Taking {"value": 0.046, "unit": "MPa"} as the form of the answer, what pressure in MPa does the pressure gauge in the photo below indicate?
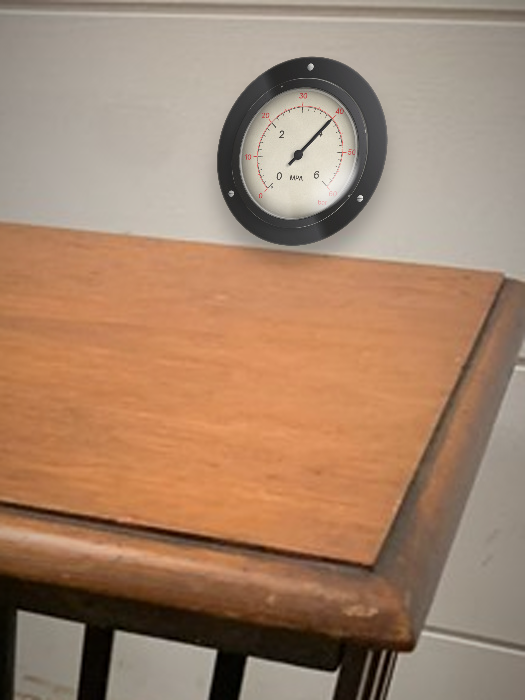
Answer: {"value": 4, "unit": "MPa"}
